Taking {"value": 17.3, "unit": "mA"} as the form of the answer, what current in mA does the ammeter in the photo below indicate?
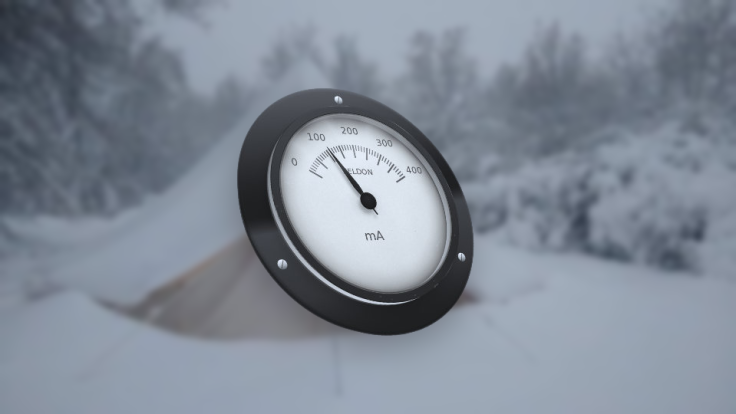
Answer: {"value": 100, "unit": "mA"}
